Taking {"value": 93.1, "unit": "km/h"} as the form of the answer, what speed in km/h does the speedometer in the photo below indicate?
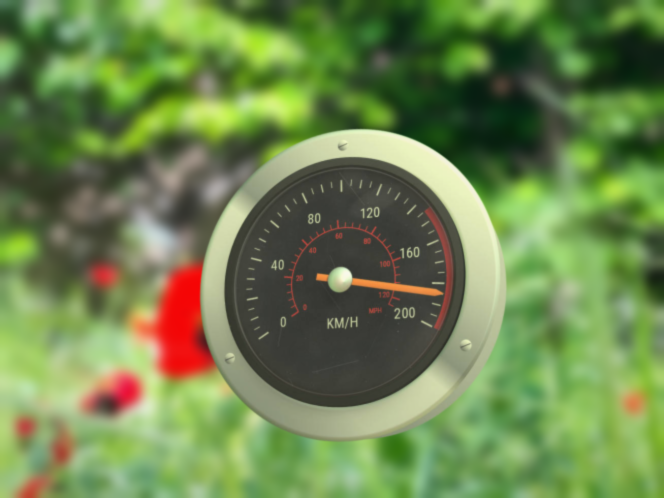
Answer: {"value": 185, "unit": "km/h"}
